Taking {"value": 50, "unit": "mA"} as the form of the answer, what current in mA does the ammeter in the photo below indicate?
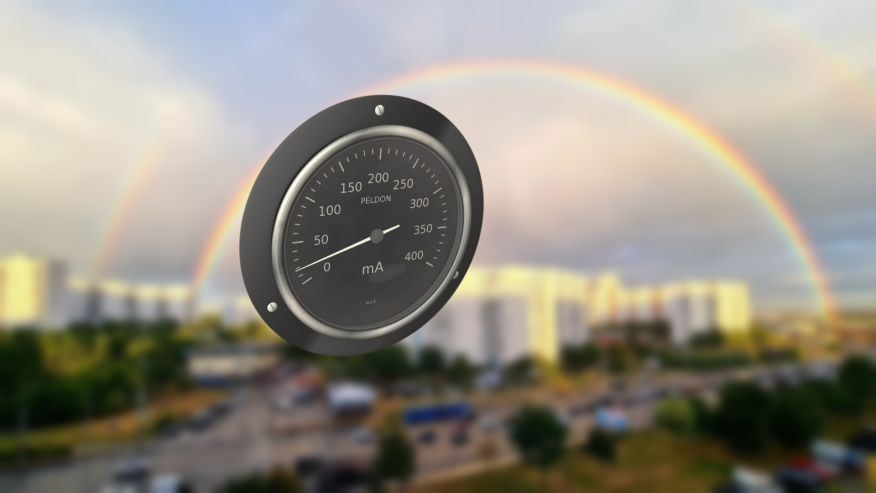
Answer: {"value": 20, "unit": "mA"}
